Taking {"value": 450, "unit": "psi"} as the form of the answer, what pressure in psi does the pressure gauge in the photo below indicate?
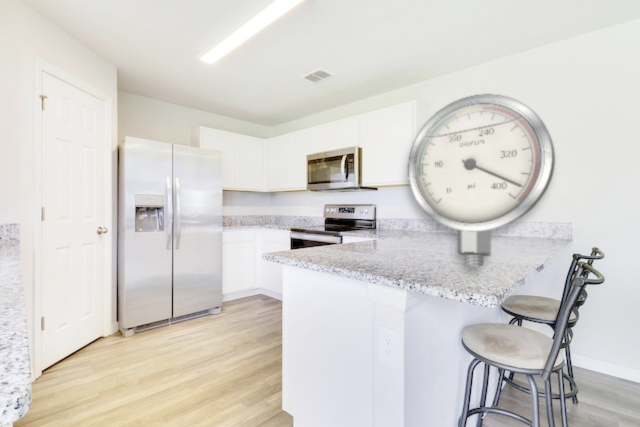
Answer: {"value": 380, "unit": "psi"}
